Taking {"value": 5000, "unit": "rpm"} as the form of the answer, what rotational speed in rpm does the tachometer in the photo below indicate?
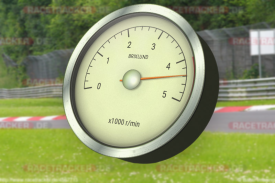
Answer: {"value": 4400, "unit": "rpm"}
